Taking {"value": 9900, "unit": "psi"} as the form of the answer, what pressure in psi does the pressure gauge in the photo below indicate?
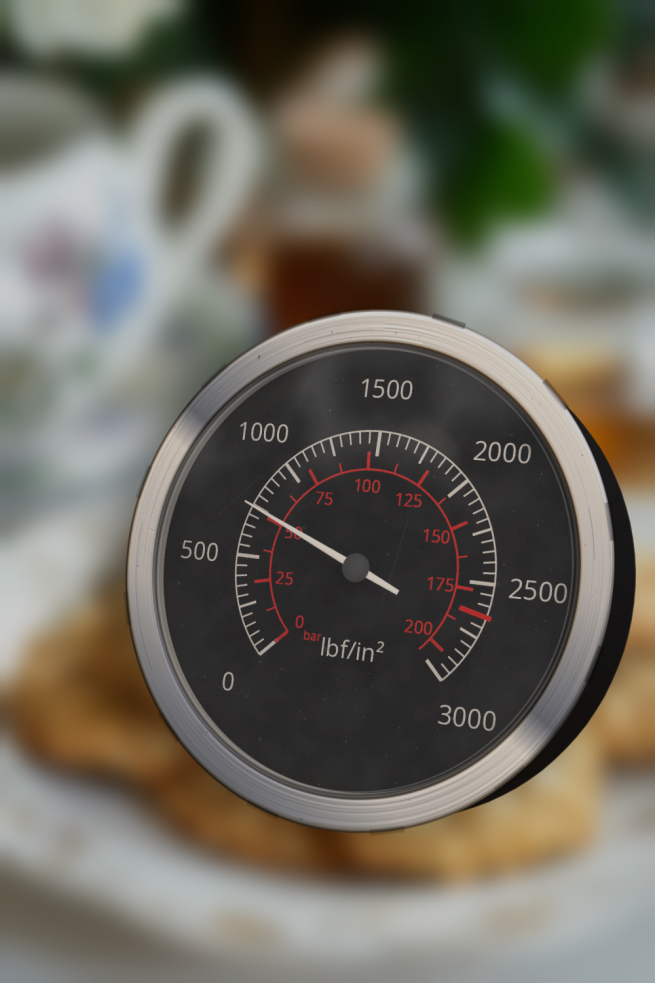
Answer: {"value": 750, "unit": "psi"}
